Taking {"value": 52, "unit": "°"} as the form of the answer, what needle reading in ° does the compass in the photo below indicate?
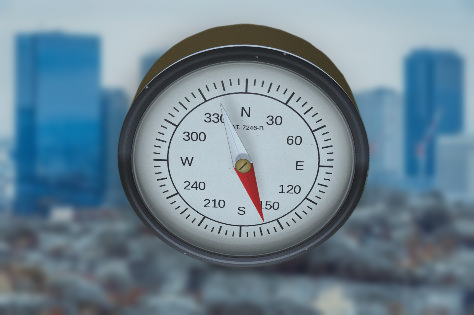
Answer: {"value": 160, "unit": "°"}
